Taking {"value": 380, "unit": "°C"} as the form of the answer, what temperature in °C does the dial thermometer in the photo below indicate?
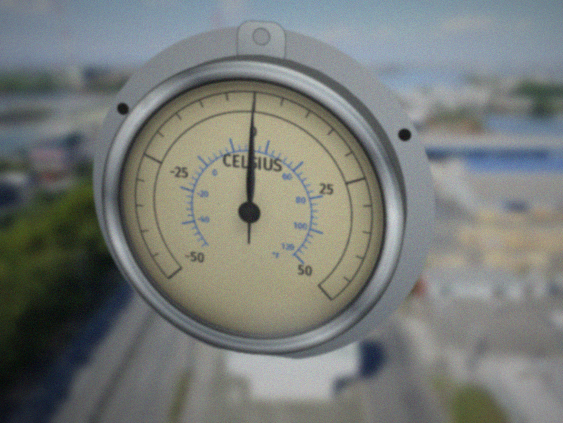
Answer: {"value": 0, "unit": "°C"}
